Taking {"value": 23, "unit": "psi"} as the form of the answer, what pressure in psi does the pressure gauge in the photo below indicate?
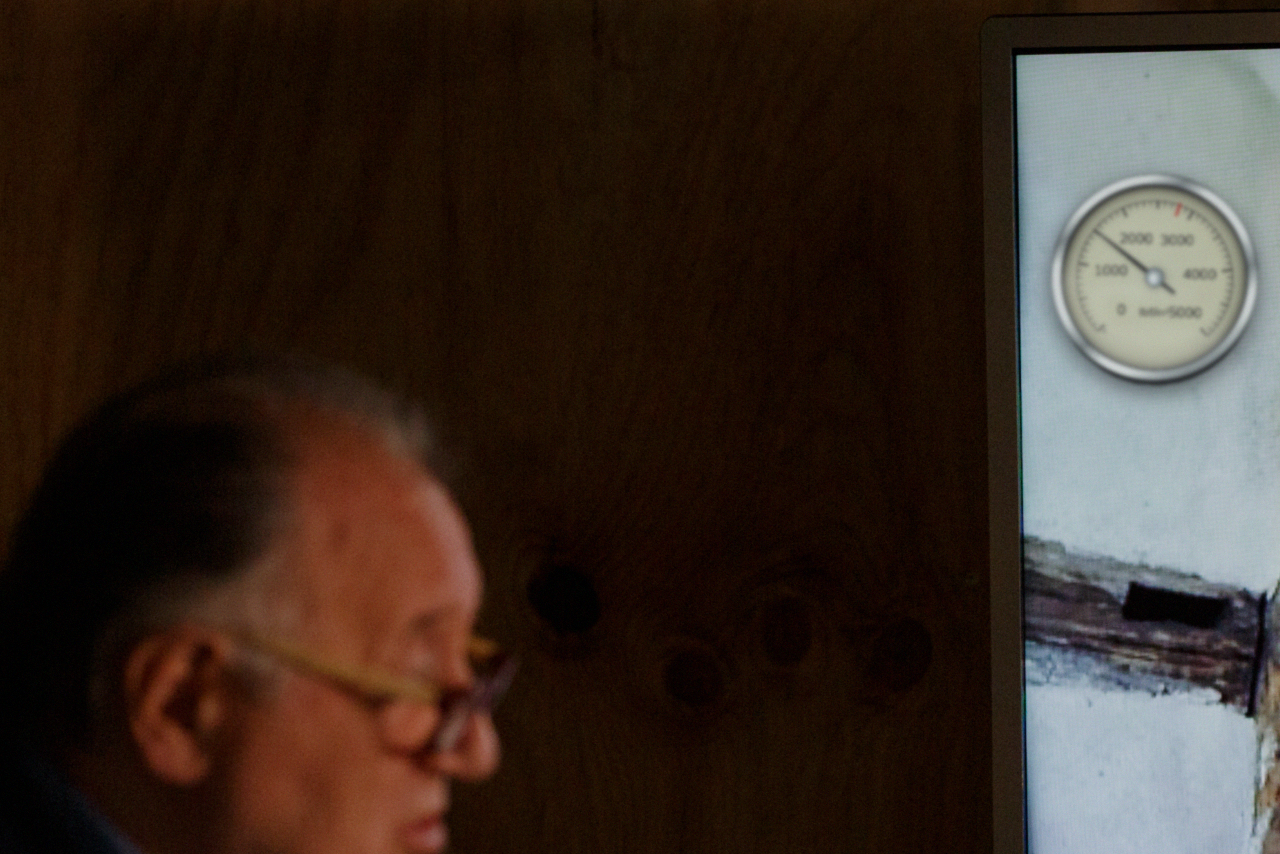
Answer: {"value": 1500, "unit": "psi"}
